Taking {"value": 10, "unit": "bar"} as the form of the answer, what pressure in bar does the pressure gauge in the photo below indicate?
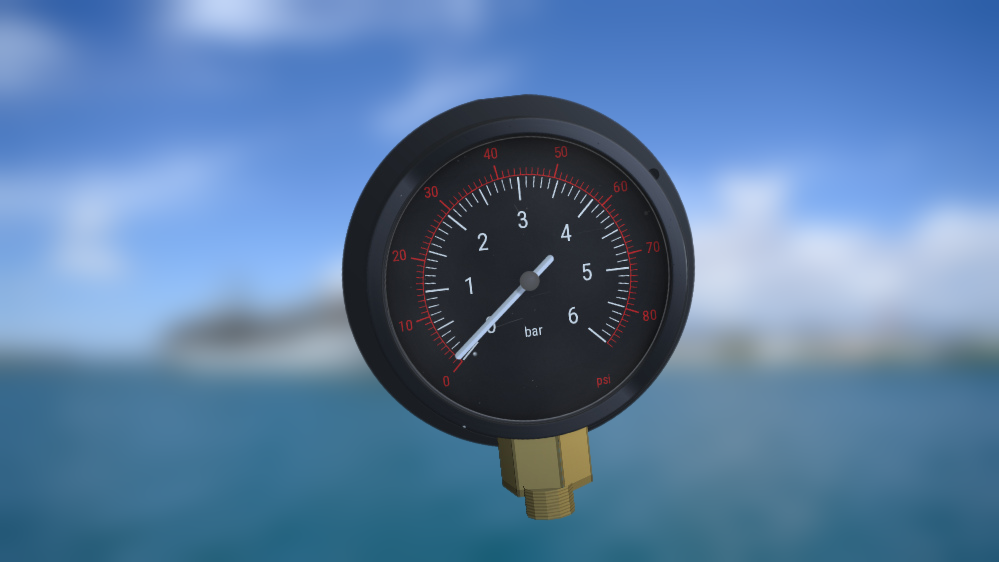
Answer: {"value": 0.1, "unit": "bar"}
